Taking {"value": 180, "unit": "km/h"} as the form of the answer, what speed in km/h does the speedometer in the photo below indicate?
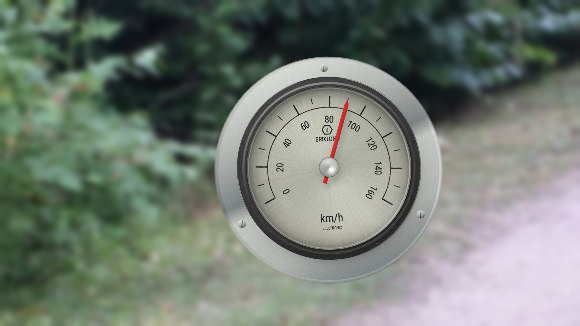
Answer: {"value": 90, "unit": "km/h"}
